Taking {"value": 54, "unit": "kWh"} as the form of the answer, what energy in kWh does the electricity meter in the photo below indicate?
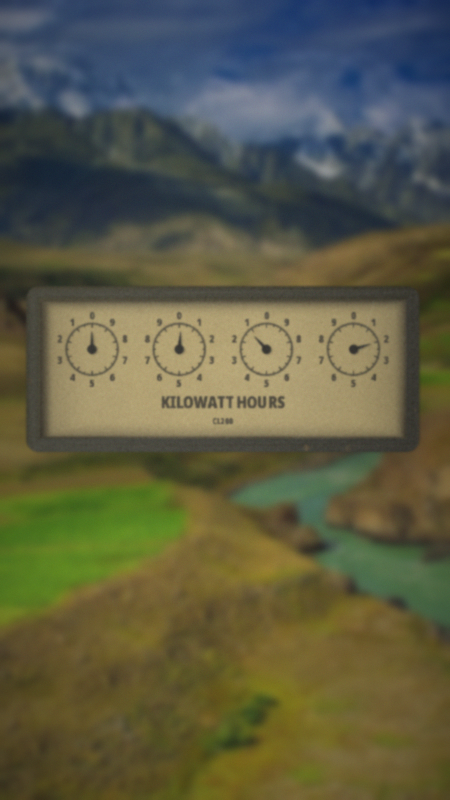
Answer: {"value": 12, "unit": "kWh"}
